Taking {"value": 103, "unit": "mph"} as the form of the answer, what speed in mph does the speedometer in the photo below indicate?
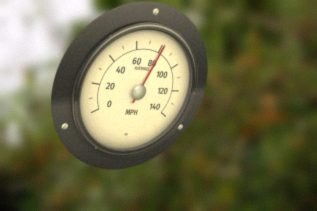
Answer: {"value": 80, "unit": "mph"}
